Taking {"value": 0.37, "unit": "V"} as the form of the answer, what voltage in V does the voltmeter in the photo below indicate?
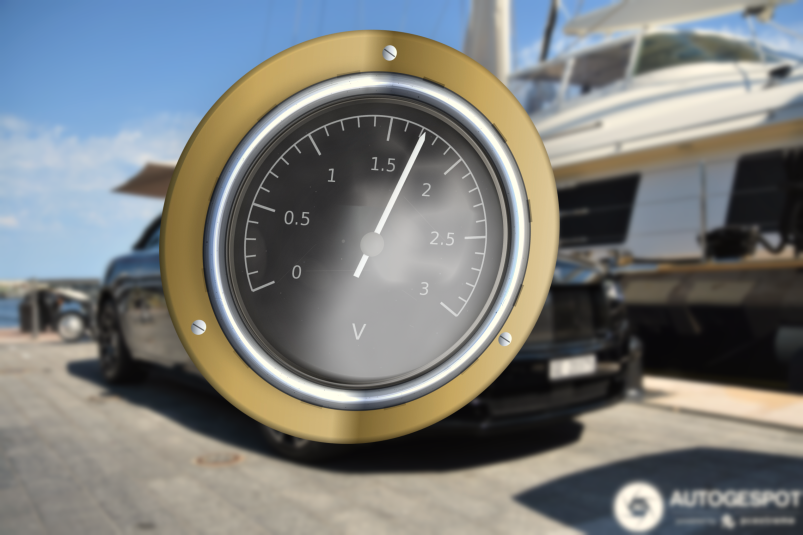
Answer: {"value": 1.7, "unit": "V"}
